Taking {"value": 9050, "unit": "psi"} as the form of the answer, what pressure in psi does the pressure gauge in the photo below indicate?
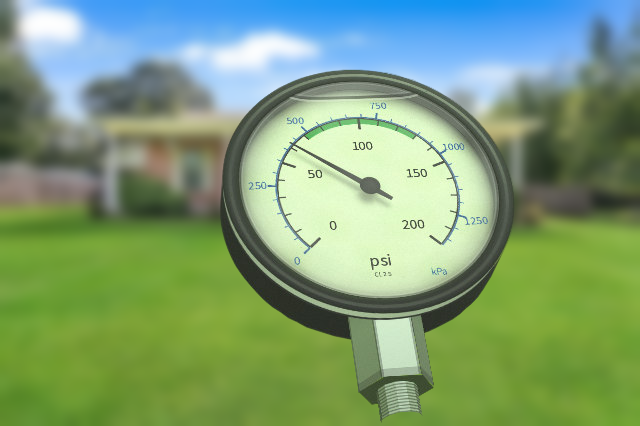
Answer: {"value": 60, "unit": "psi"}
